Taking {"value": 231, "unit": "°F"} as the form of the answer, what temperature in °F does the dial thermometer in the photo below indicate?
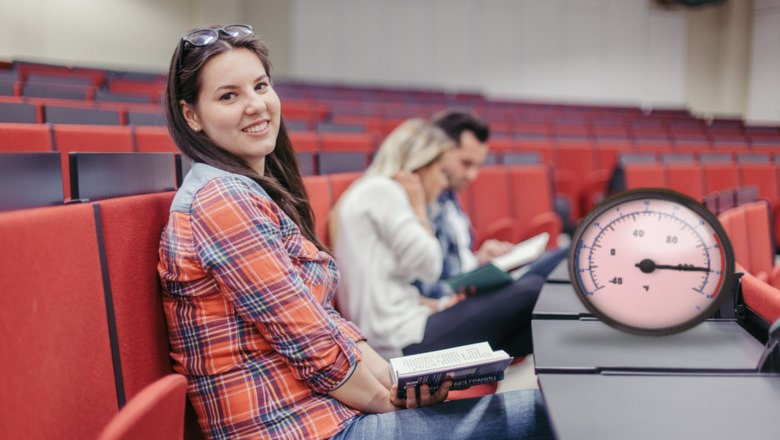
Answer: {"value": 120, "unit": "°F"}
